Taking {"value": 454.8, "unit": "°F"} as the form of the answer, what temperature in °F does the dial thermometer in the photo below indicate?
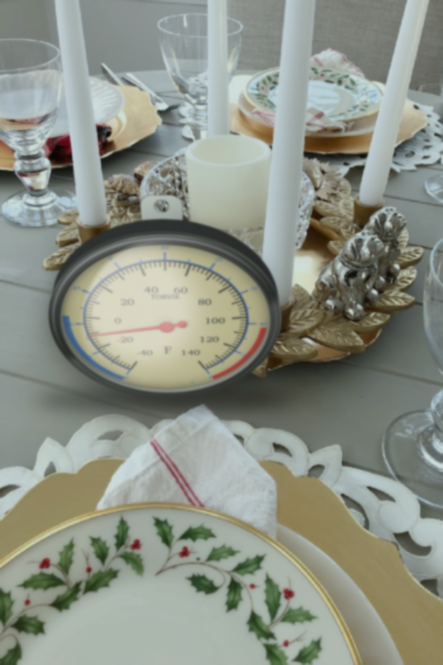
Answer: {"value": -10, "unit": "°F"}
